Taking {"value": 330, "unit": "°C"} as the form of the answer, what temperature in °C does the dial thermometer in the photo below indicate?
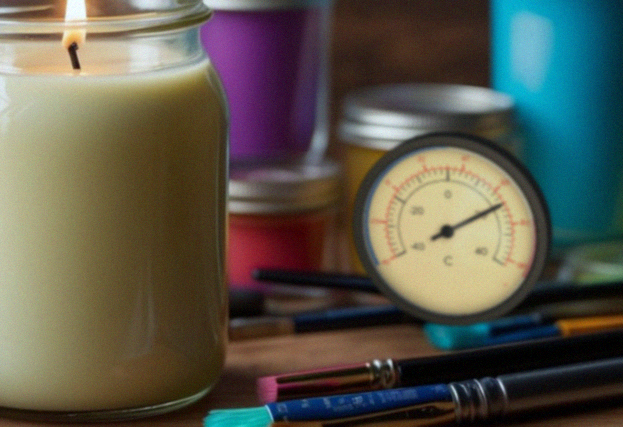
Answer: {"value": 20, "unit": "°C"}
